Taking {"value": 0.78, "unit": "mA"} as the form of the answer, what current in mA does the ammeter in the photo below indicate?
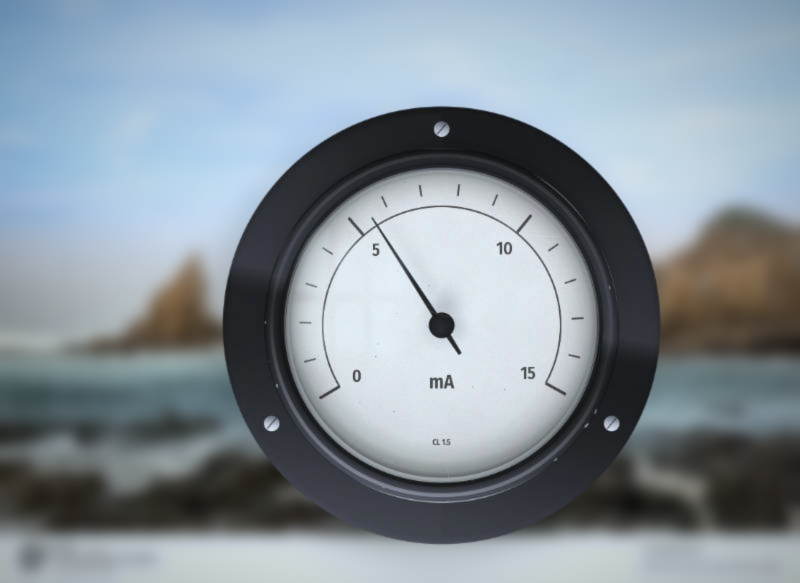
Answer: {"value": 5.5, "unit": "mA"}
